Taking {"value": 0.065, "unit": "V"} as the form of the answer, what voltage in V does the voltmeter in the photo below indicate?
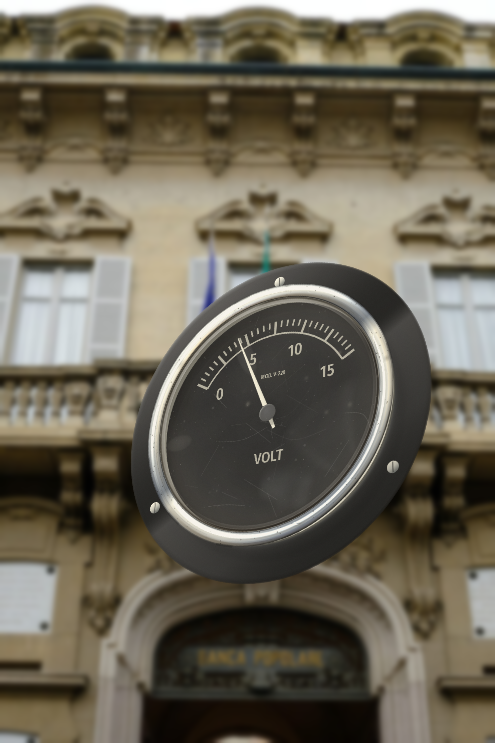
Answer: {"value": 4.5, "unit": "V"}
